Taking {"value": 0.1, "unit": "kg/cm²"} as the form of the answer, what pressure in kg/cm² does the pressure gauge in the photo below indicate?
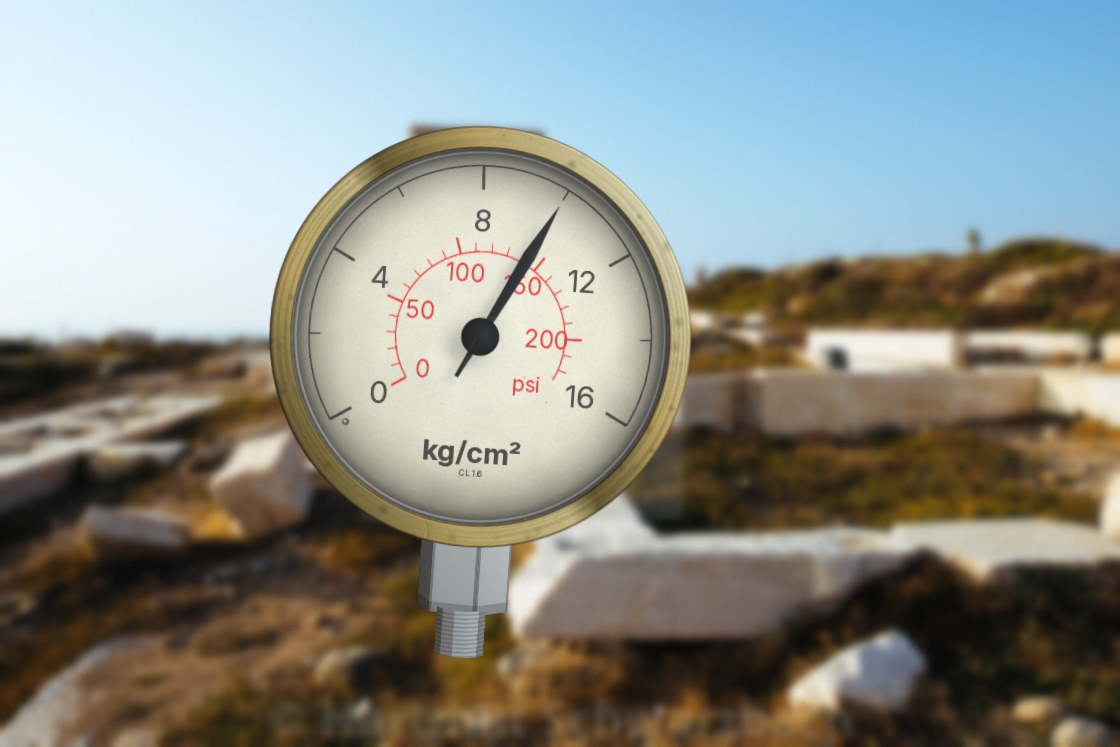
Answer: {"value": 10, "unit": "kg/cm²"}
